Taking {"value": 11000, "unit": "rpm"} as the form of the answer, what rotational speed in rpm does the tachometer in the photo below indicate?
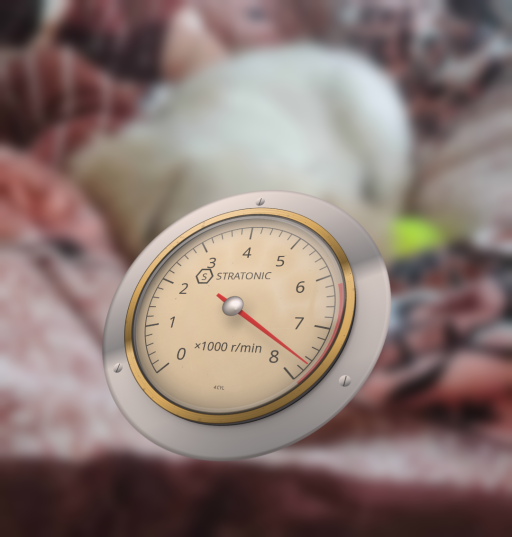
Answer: {"value": 7700, "unit": "rpm"}
